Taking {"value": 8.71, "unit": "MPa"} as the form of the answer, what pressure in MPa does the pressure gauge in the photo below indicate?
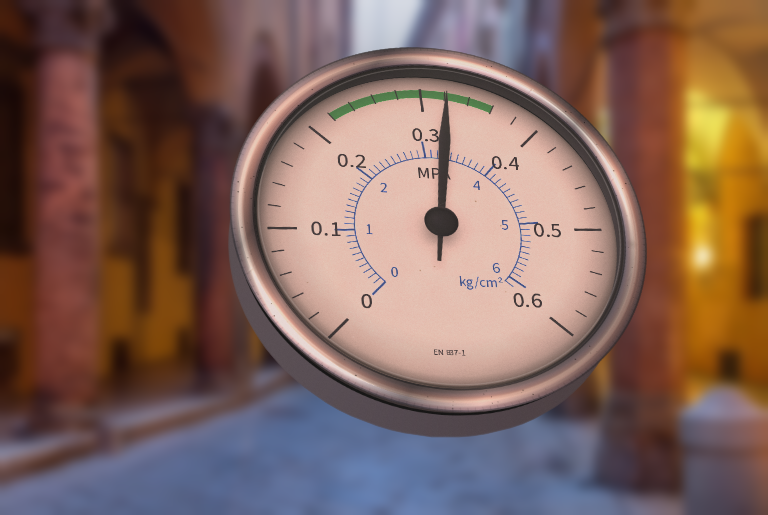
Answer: {"value": 0.32, "unit": "MPa"}
